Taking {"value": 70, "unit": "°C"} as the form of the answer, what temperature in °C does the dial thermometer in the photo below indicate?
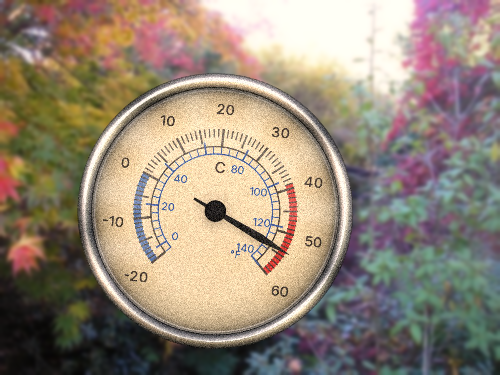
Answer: {"value": 54, "unit": "°C"}
